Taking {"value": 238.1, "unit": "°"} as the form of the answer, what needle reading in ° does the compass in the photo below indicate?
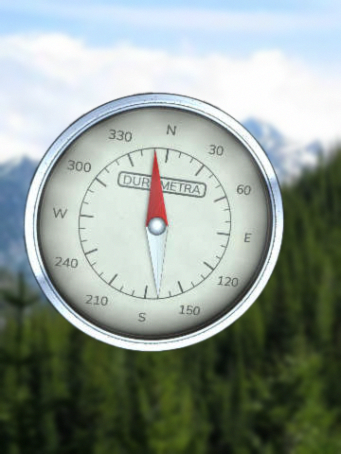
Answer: {"value": 350, "unit": "°"}
